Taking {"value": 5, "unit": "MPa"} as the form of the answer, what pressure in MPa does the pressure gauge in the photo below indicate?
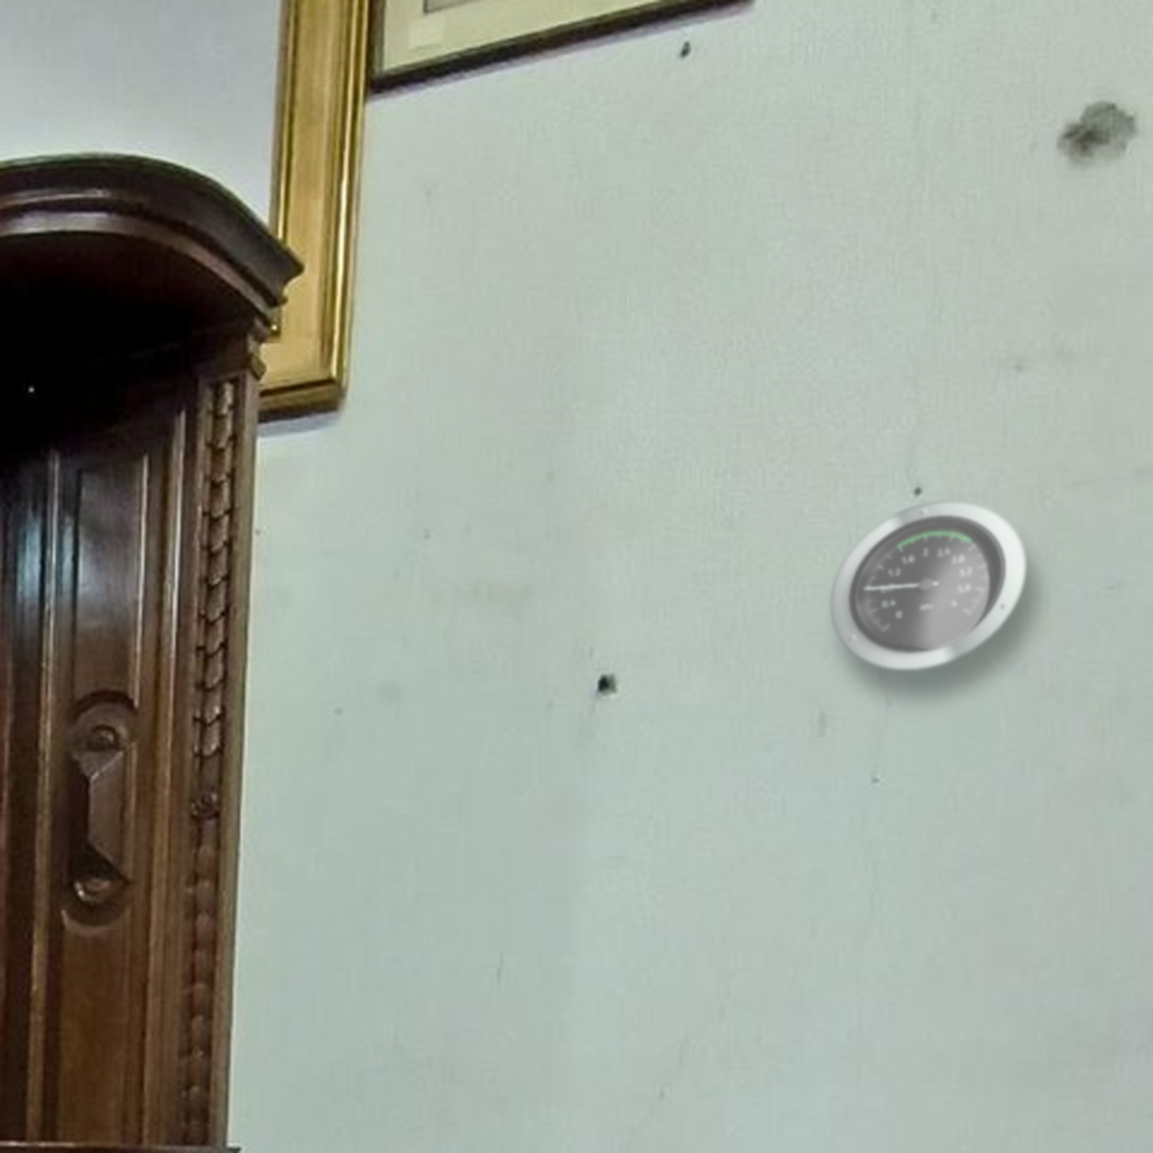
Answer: {"value": 0.8, "unit": "MPa"}
